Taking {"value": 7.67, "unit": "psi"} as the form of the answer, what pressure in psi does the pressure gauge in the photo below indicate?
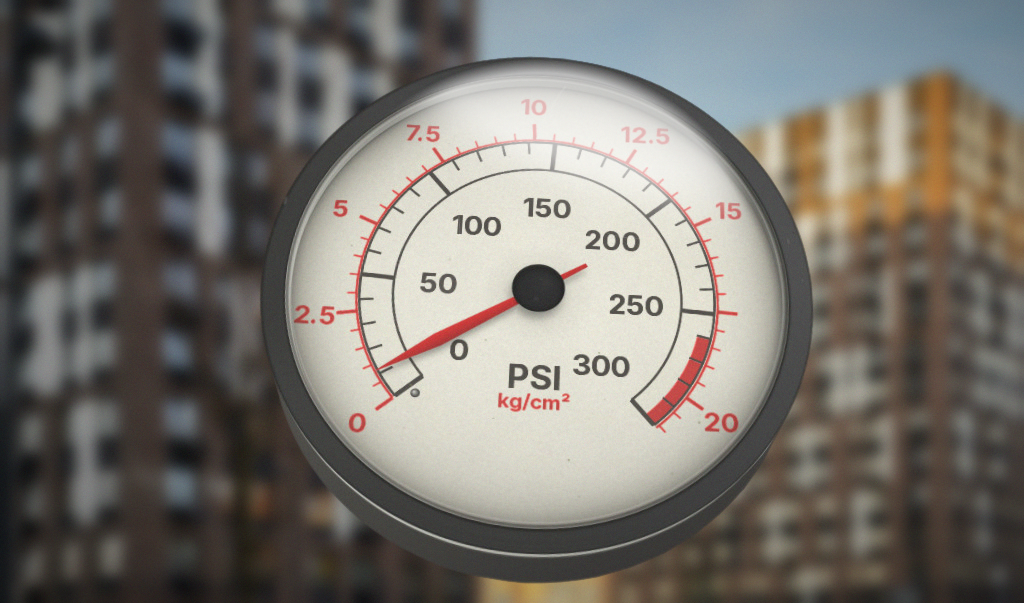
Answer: {"value": 10, "unit": "psi"}
